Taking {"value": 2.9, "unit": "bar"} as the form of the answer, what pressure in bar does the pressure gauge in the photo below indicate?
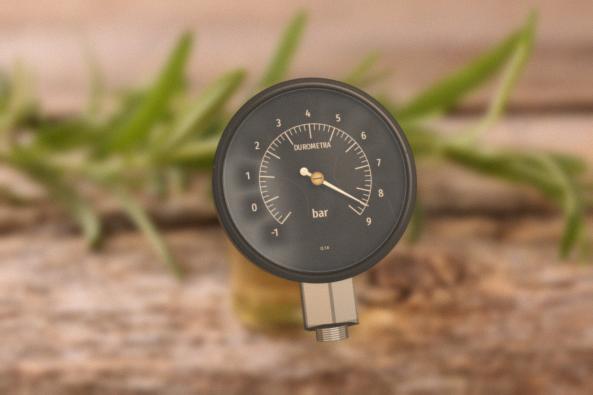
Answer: {"value": 8.6, "unit": "bar"}
